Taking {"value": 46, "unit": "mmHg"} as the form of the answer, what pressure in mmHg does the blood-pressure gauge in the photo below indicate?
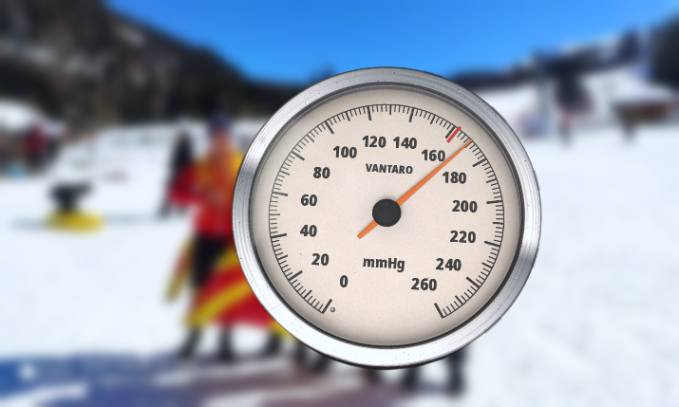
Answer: {"value": 170, "unit": "mmHg"}
